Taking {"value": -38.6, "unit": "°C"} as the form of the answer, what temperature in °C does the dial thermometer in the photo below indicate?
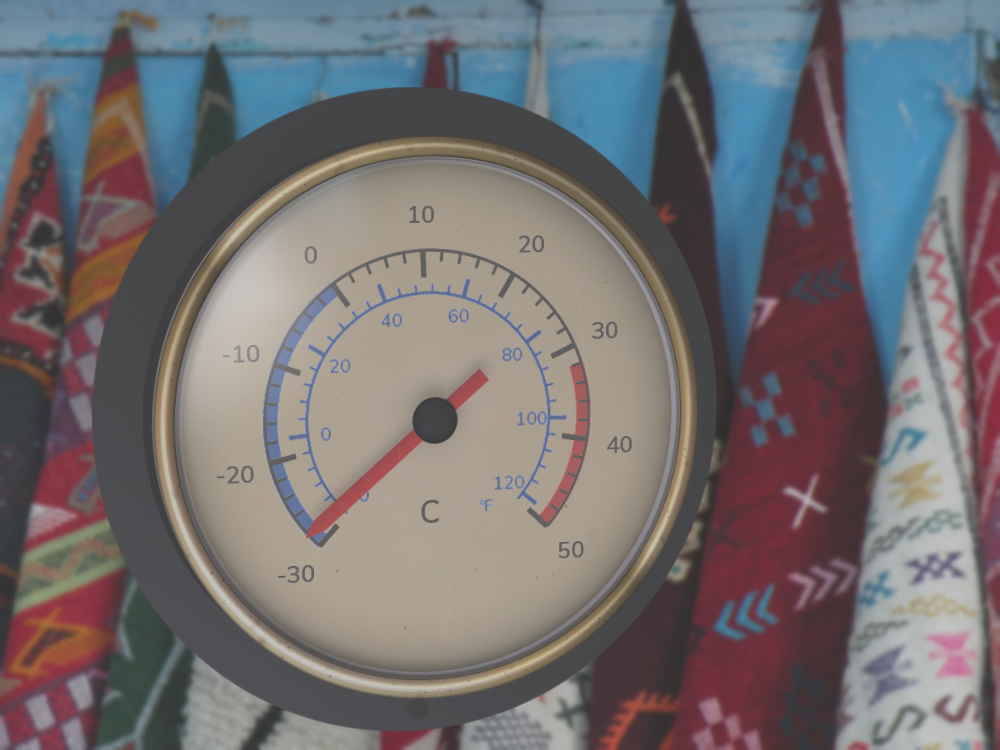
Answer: {"value": -28, "unit": "°C"}
